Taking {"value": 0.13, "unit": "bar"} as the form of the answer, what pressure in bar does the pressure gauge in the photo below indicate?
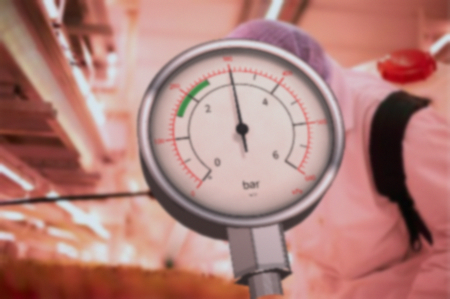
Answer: {"value": 3, "unit": "bar"}
